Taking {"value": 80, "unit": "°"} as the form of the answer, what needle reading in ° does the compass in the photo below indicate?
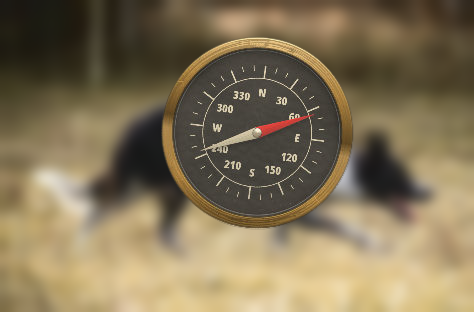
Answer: {"value": 65, "unit": "°"}
